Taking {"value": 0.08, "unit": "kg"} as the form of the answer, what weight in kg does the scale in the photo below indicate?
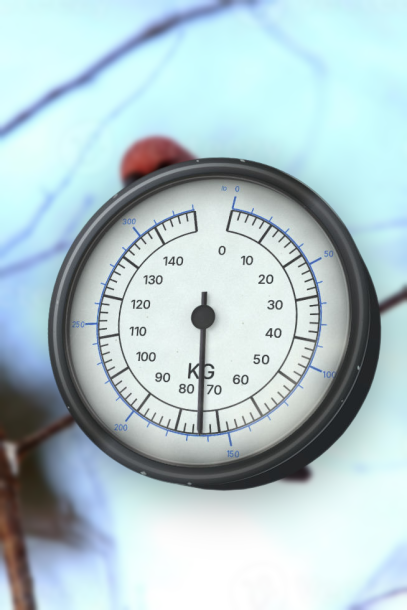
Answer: {"value": 74, "unit": "kg"}
